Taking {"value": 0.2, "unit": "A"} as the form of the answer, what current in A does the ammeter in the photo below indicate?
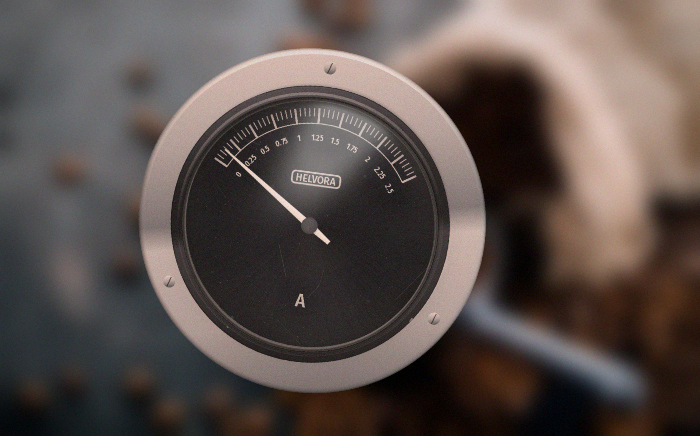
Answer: {"value": 0.15, "unit": "A"}
